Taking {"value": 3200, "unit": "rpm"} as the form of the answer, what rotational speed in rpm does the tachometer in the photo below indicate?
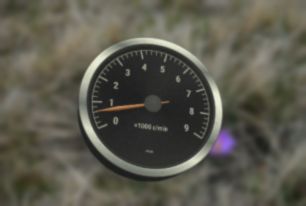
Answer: {"value": 600, "unit": "rpm"}
